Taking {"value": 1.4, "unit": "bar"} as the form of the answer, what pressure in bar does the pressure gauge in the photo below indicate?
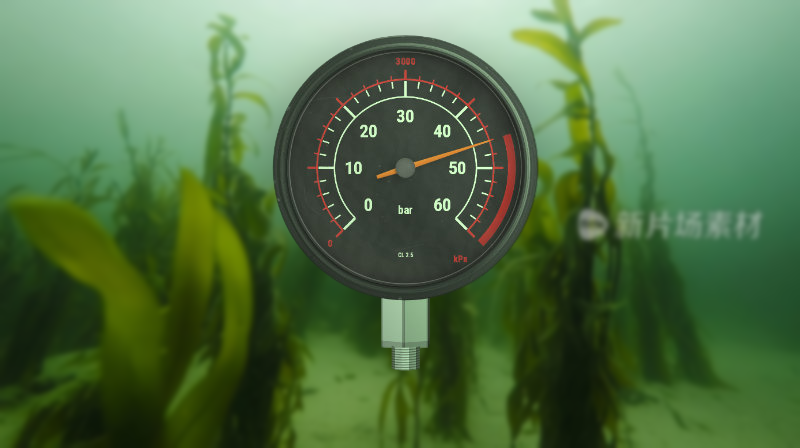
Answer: {"value": 46, "unit": "bar"}
